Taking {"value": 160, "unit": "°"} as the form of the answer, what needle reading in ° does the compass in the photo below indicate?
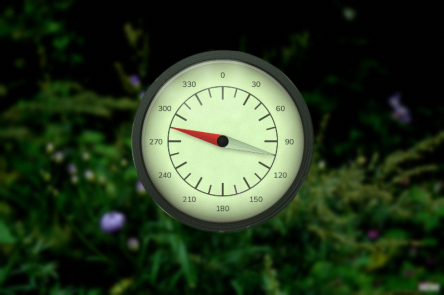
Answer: {"value": 285, "unit": "°"}
